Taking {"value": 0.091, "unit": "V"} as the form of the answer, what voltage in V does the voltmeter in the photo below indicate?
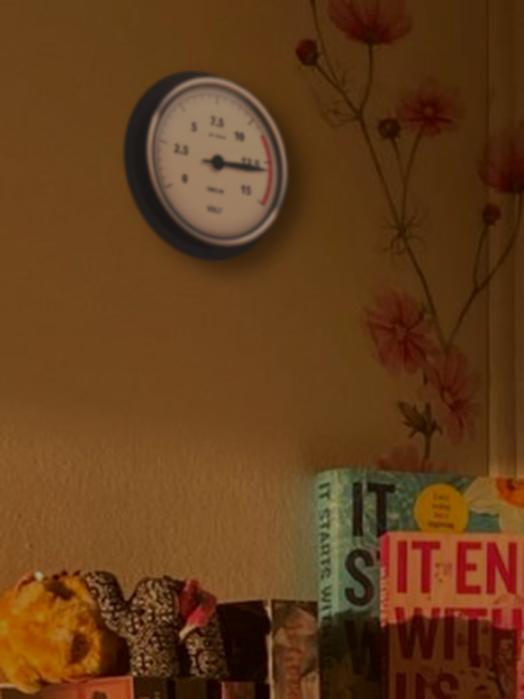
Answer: {"value": 13, "unit": "V"}
